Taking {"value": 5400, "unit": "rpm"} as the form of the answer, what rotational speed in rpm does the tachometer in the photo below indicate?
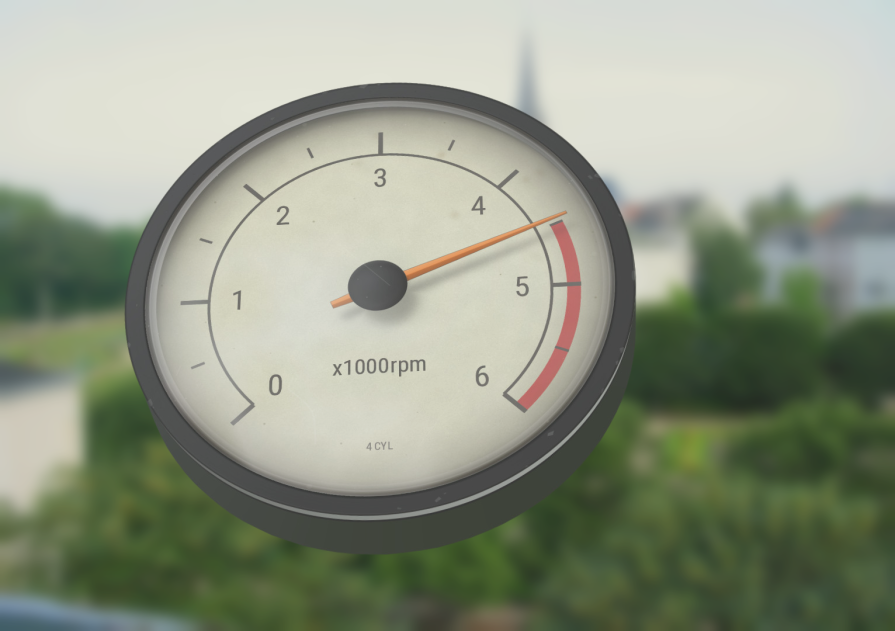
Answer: {"value": 4500, "unit": "rpm"}
